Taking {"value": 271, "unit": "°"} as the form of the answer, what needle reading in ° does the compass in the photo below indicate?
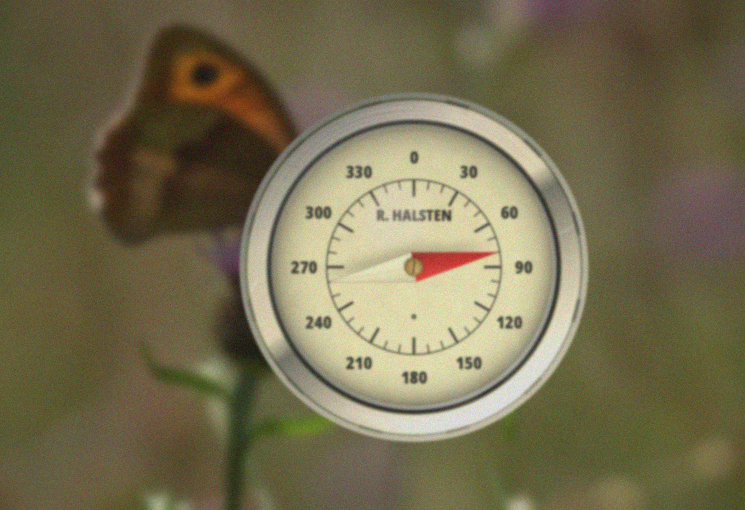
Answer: {"value": 80, "unit": "°"}
